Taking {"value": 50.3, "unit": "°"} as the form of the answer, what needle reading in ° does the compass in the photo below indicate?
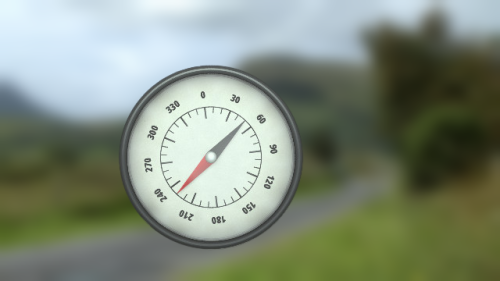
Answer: {"value": 230, "unit": "°"}
